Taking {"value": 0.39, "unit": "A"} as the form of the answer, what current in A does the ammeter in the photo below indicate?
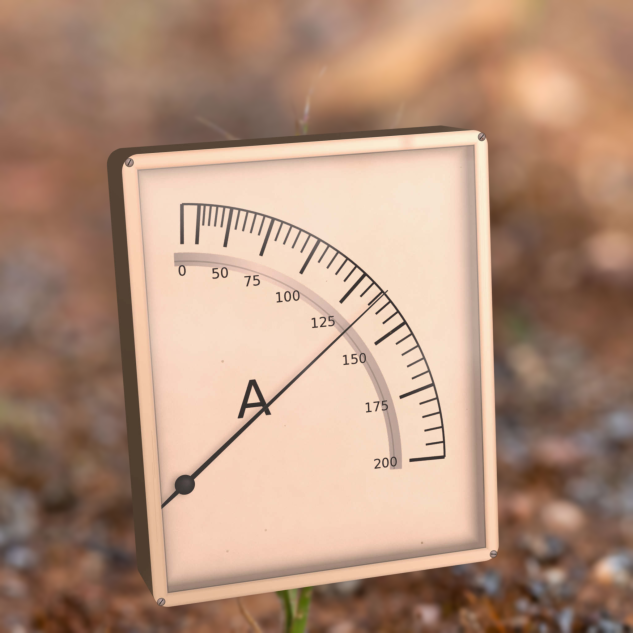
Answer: {"value": 135, "unit": "A"}
